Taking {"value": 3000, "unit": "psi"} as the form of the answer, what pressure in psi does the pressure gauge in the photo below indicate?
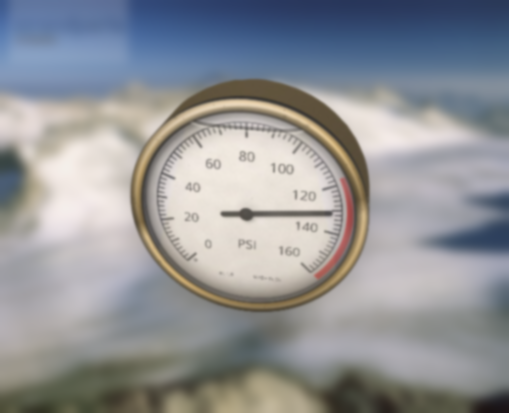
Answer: {"value": 130, "unit": "psi"}
